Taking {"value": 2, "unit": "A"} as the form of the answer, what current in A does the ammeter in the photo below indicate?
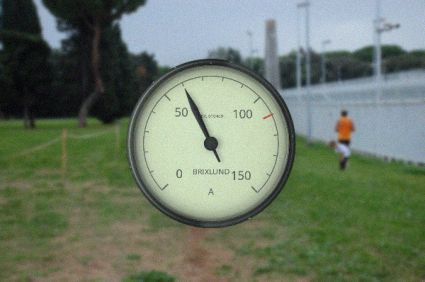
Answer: {"value": 60, "unit": "A"}
